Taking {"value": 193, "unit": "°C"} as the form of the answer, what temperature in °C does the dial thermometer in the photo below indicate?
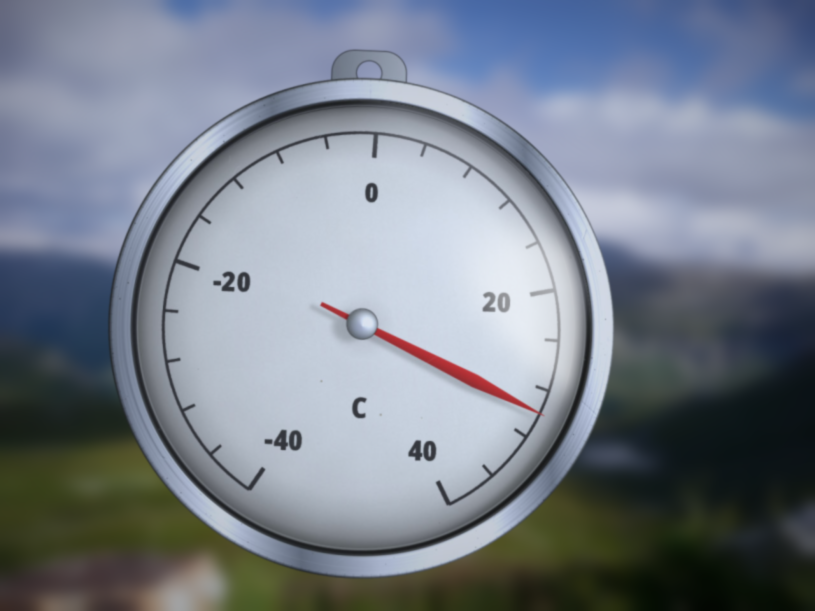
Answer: {"value": 30, "unit": "°C"}
